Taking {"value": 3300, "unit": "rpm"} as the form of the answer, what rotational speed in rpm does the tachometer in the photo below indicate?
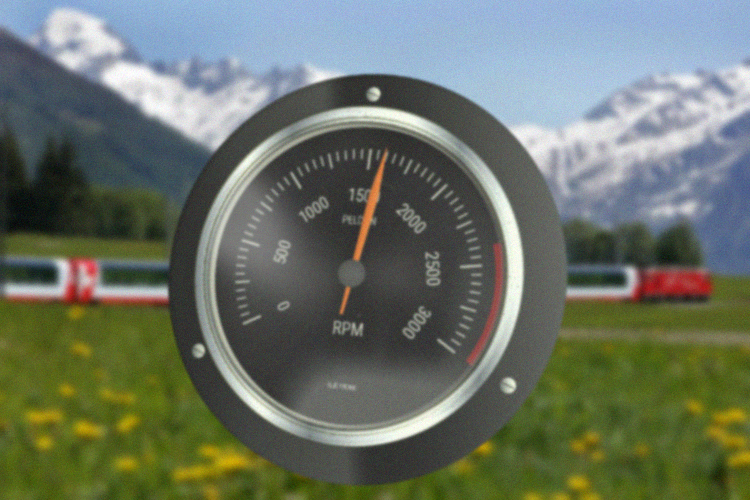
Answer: {"value": 1600, "unit": "rpm"}
